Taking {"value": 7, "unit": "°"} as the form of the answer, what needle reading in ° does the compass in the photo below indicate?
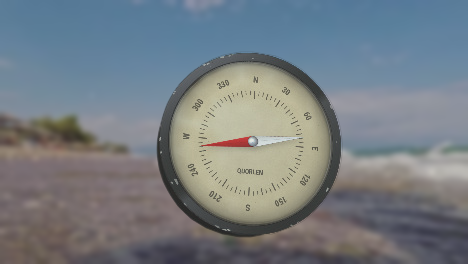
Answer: {"value": 260, "unit": "°"}
